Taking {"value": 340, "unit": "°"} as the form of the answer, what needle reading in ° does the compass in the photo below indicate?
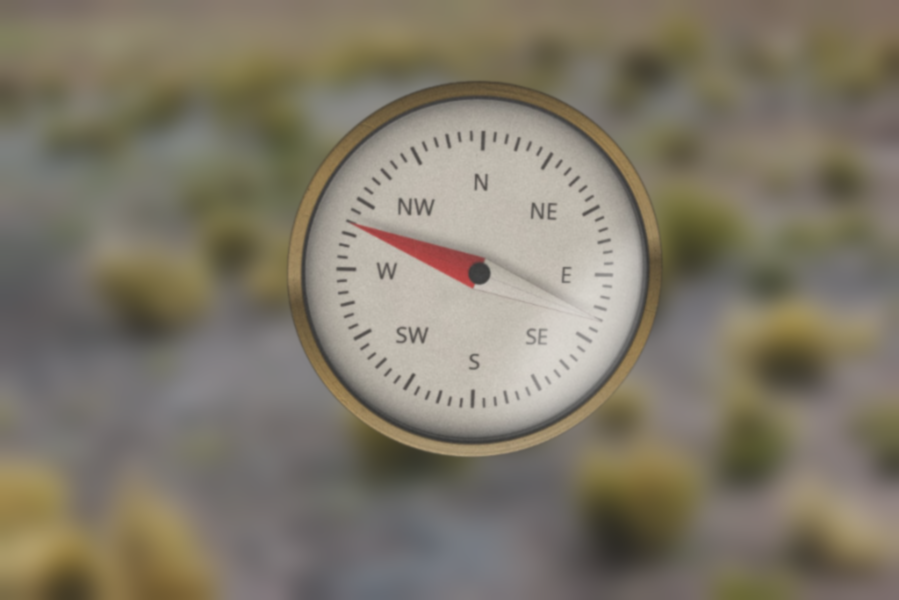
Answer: {"value": 290, "unit": "°"}
